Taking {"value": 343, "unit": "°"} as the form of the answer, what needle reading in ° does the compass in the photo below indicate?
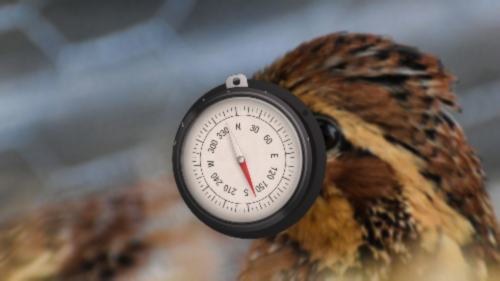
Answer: {"value": 165, "unit": "°"}
